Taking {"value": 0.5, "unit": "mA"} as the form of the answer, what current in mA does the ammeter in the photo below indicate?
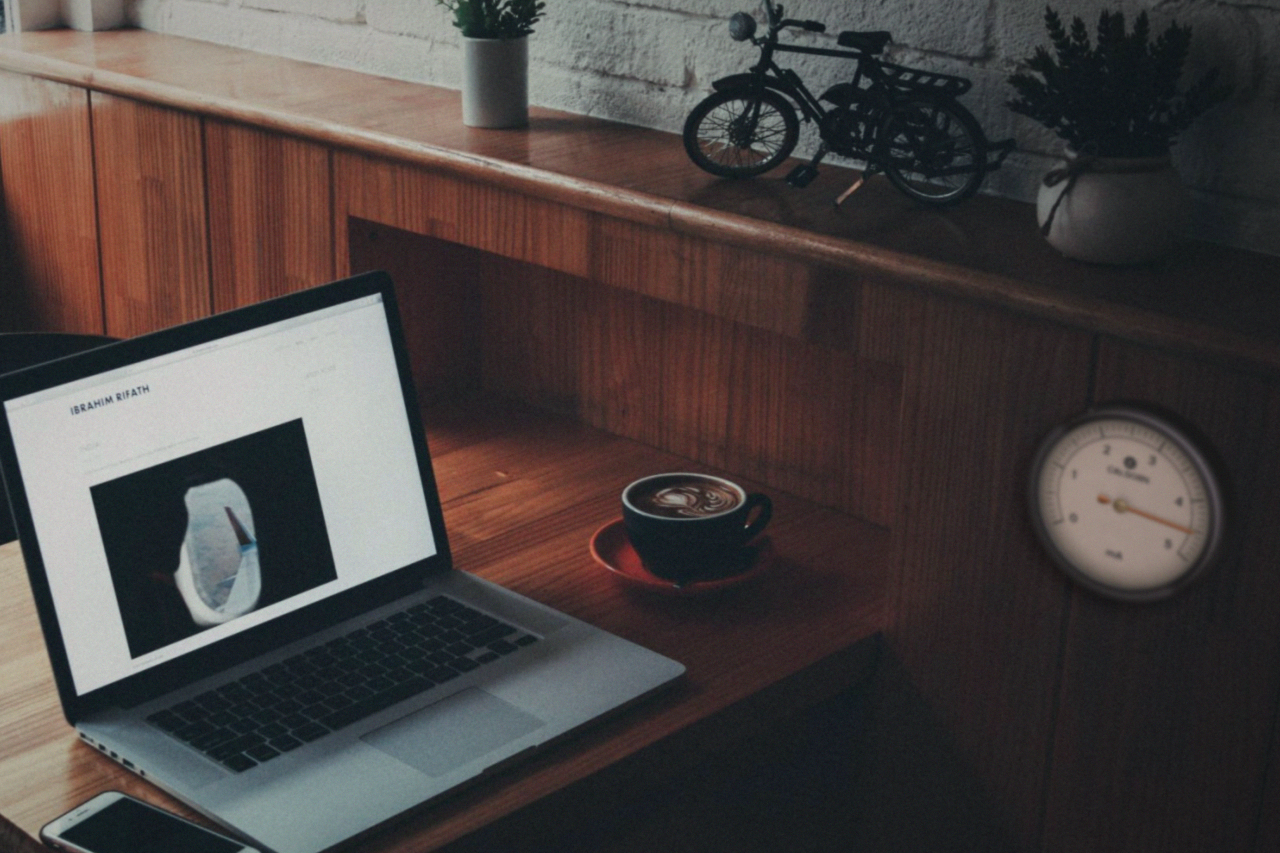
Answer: {"value": 4.5, "unit": "mA"}
